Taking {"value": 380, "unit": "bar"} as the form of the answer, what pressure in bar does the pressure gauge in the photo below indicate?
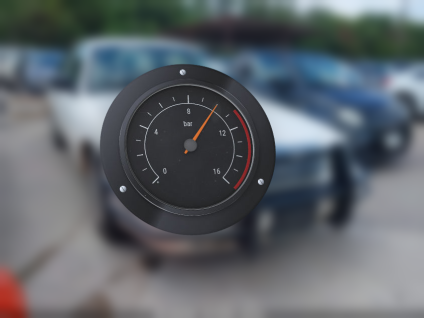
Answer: {"value": 10, "unit": "bar"}
